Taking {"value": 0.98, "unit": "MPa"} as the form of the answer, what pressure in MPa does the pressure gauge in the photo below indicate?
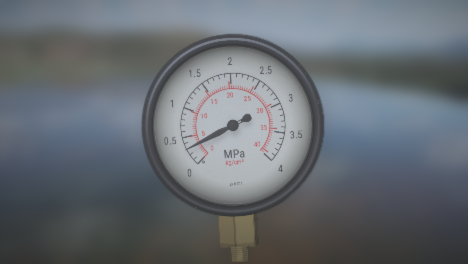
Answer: {"value": 0.3, "unit": "MPa"}
